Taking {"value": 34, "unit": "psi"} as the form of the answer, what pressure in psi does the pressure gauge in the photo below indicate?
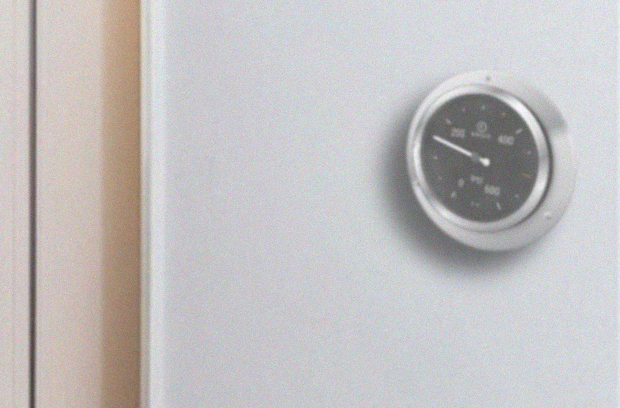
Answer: {"value": 150, "unit": "psi"}
